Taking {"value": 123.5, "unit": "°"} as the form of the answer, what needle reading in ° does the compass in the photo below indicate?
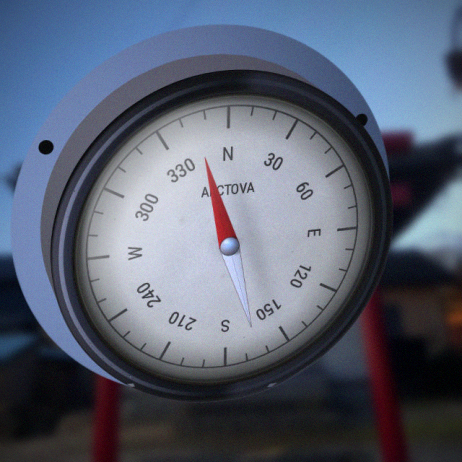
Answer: {"value": 345, "unit": "°"}
